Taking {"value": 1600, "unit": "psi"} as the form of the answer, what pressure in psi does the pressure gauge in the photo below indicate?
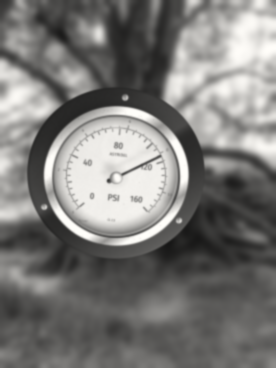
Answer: {"value": 115, "unit": "psi"}
